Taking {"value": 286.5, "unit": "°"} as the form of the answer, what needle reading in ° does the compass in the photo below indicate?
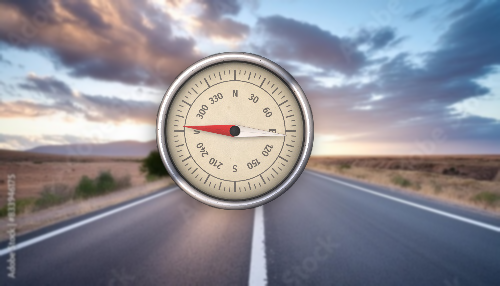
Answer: {"value": 275, "unit": "°"}
